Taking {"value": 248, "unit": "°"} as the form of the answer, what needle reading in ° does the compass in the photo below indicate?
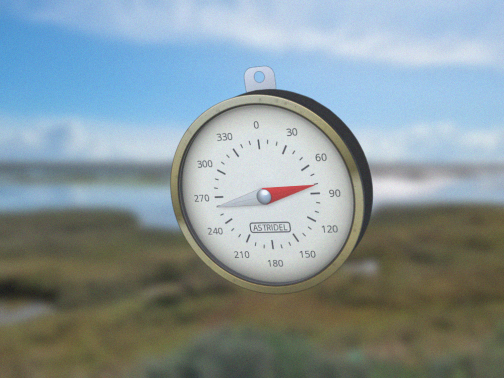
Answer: {"value": 80, "unit": "°"}
